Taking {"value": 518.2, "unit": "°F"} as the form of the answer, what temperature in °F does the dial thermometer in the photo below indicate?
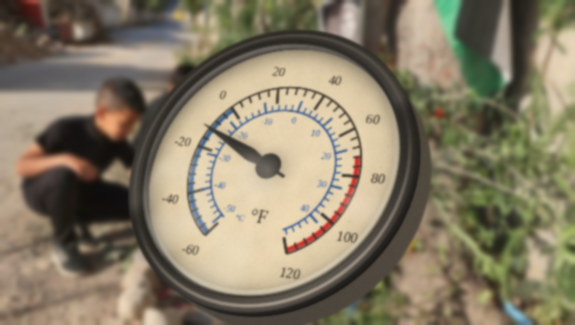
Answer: {"value": -12, "unit": "°F"}
